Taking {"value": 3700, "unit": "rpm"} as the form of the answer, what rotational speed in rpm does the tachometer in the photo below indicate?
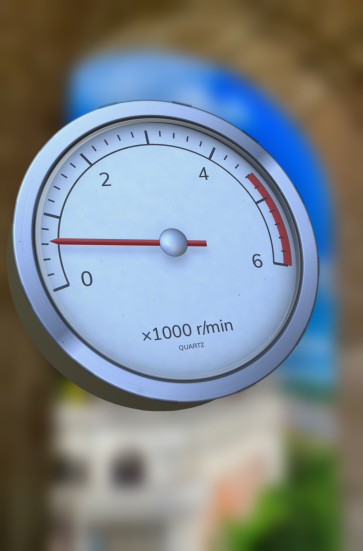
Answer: {"value": 600, "unit": "rpm"}
